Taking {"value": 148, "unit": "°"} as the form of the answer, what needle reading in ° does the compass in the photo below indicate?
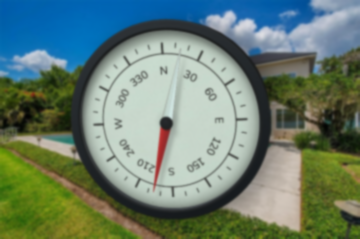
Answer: {"value": 195, "unit": "°"}
